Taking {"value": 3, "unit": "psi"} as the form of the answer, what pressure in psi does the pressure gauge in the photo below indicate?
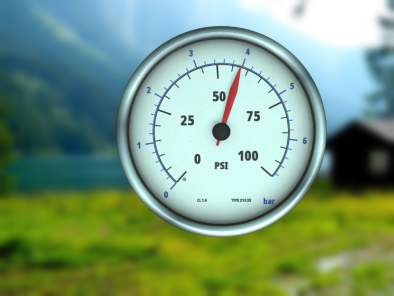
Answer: {"value": 57.5, "unit": "psi"}
